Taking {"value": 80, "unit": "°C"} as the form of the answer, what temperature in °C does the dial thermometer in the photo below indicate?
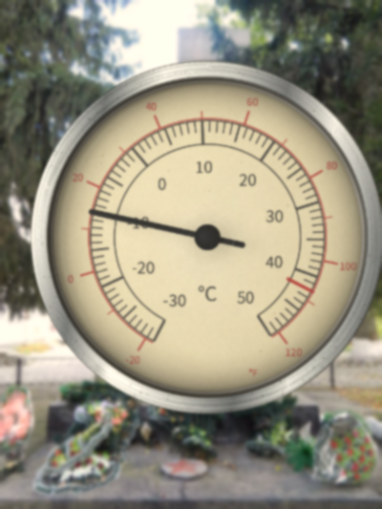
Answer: {"value": -10, "unit": "°C"}
